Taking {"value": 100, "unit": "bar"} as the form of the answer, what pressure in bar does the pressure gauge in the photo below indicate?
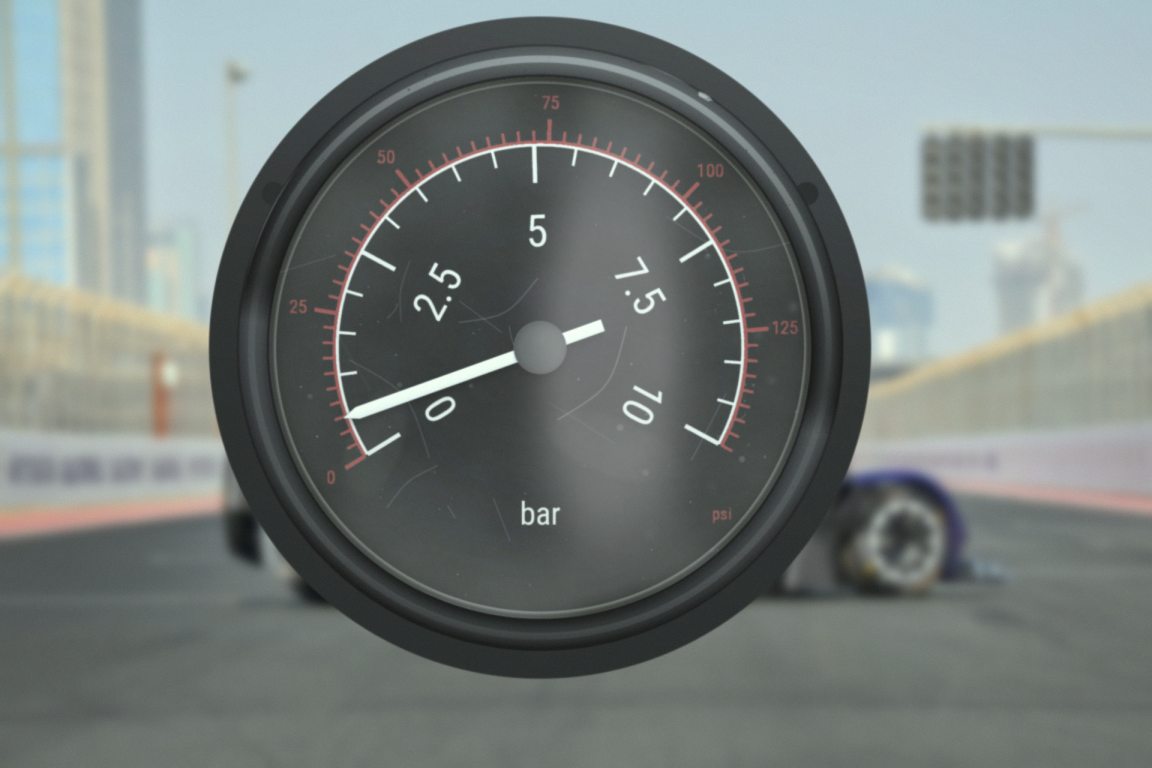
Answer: {"value": 0.5, "unit": "bar"}
